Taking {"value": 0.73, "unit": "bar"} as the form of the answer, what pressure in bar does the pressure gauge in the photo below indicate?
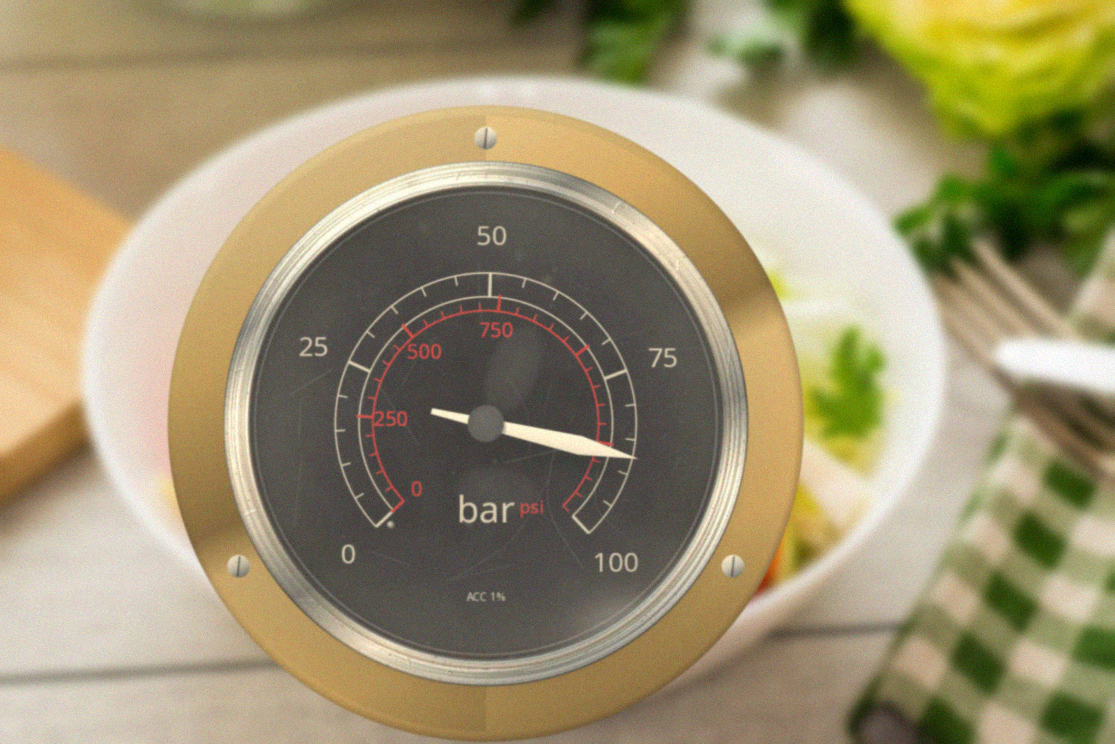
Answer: {"value": 87.5, "unit": "bar"}
